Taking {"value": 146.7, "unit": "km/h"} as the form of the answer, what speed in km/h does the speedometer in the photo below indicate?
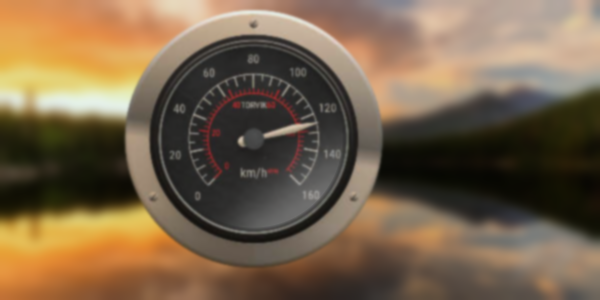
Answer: {"value": 125, "unit": "km/h"}
